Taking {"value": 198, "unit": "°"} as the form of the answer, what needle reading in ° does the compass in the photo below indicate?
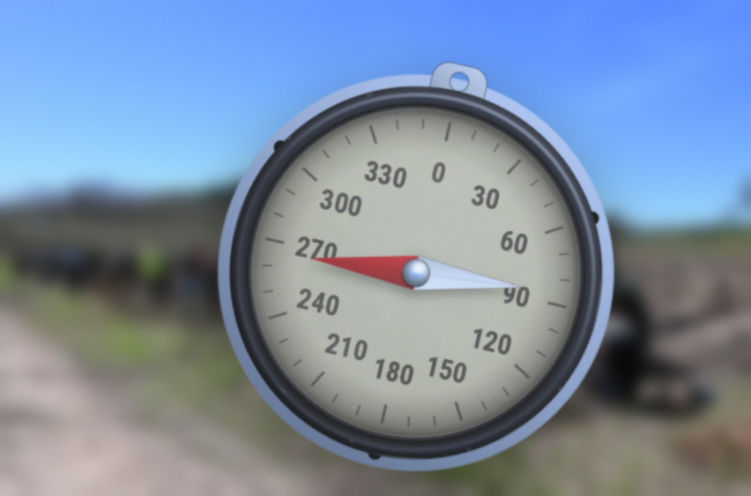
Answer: {"value": 265, "unit": "°"}
